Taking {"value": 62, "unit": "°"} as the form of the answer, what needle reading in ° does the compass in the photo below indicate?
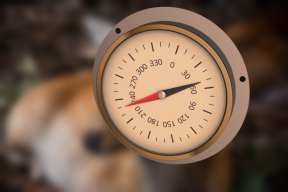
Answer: {"value": 230, "unit": "°"}
